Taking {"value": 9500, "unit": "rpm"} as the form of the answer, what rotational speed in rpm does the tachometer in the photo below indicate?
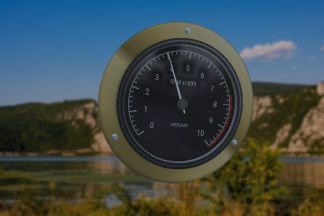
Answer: {"value": 4000, "unit": "rpm"}
